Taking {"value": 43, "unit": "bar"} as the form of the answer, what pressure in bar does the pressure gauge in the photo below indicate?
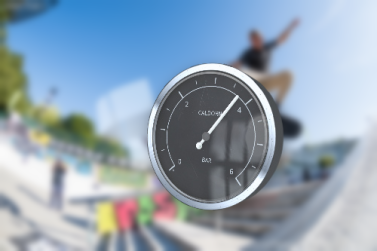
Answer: {"value": 3.75, "unit": "bar"}
